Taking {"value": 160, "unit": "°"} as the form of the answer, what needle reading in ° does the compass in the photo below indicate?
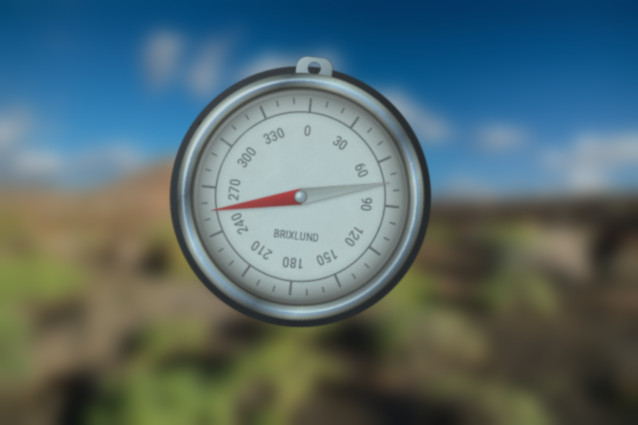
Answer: {"value": 255, "unit": "°"}
